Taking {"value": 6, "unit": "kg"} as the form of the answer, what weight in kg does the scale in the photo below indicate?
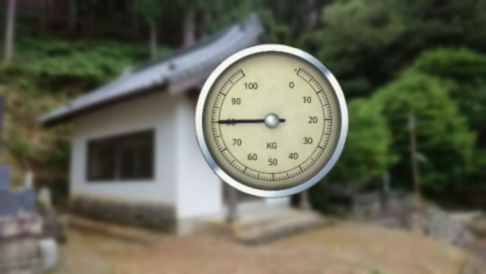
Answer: {"value": 80, "unit": "kg"}
